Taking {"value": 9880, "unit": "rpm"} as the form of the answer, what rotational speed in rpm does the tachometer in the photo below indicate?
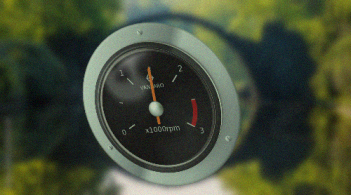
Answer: {"value": 1500, "unit": "rpm"}
